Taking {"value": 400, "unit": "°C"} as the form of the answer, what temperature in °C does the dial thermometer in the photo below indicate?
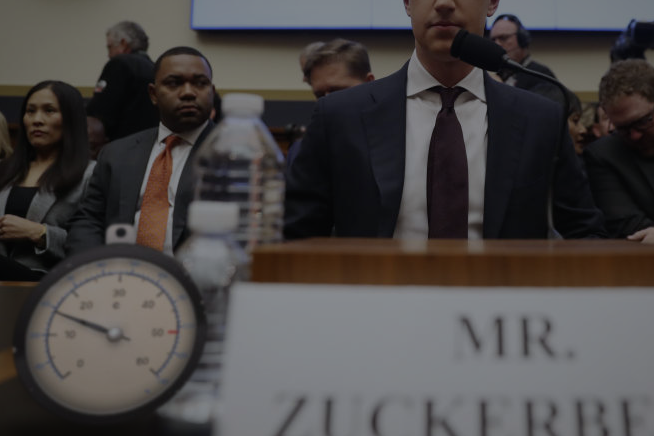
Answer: {"value": 15, "unit": "°C"}
